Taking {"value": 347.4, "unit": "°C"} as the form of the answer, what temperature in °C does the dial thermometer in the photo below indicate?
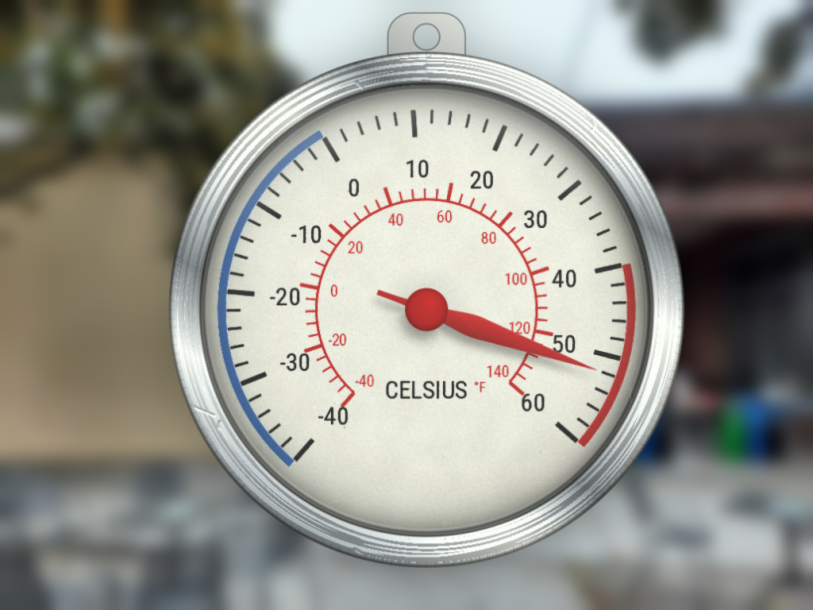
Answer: {"value": 52, "unit": "°C"}
